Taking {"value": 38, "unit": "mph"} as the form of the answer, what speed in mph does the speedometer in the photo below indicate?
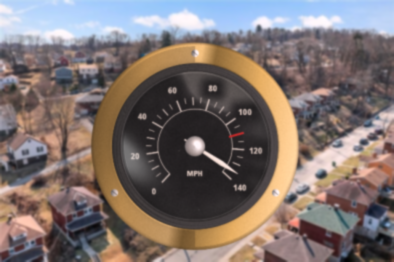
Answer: {"value": 135, "unit": "mph"}
